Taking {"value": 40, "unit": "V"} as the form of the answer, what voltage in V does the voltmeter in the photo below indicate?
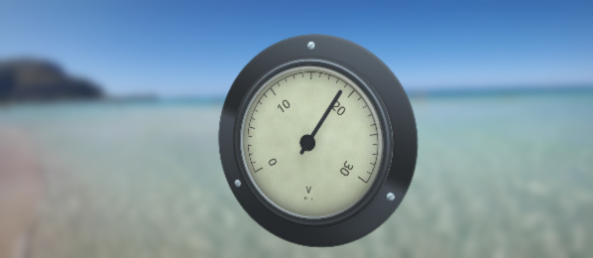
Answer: {"value": 19, "unit": "V"}
